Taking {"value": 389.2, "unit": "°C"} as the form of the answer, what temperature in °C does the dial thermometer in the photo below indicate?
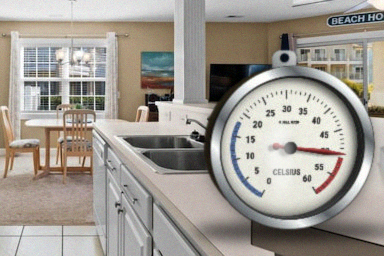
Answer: {"value": 50, "unit": "°C"}
